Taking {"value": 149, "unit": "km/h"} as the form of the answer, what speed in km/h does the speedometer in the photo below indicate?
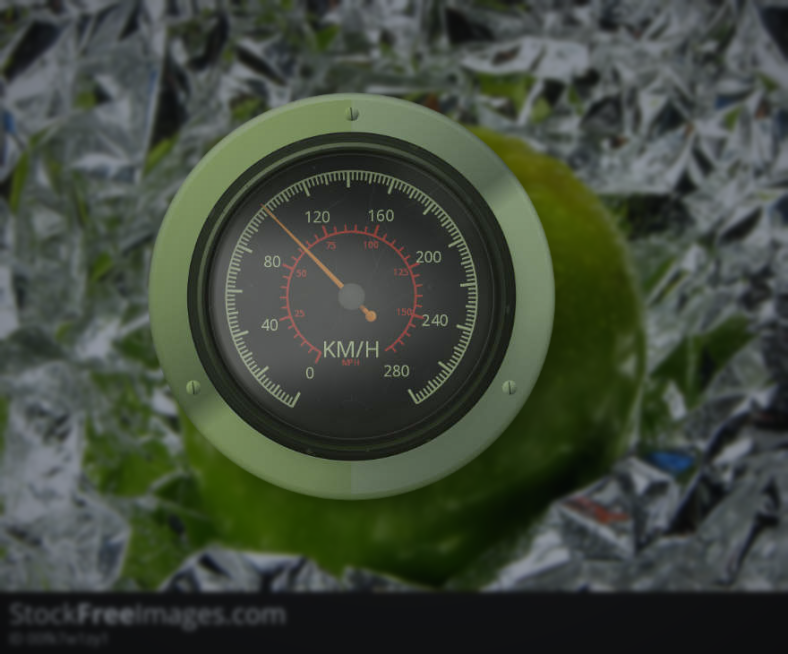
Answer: {"value": 100, "unit": "km/h"}
